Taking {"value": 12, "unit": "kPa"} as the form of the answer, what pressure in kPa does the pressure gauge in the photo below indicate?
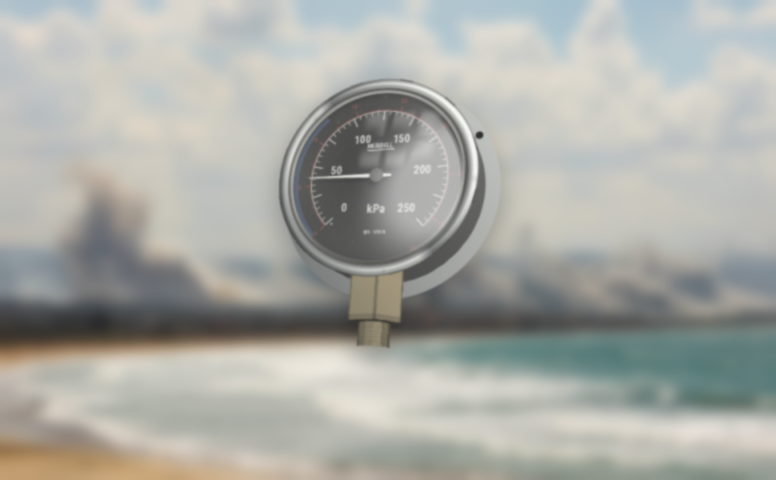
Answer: {"value": 40, "unit": "kPa"}
